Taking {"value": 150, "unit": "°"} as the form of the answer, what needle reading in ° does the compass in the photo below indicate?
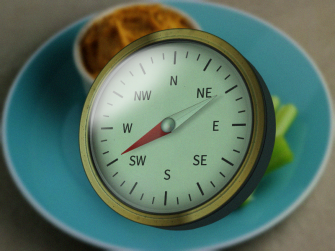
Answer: {"value": 240, "unit": "°"}
